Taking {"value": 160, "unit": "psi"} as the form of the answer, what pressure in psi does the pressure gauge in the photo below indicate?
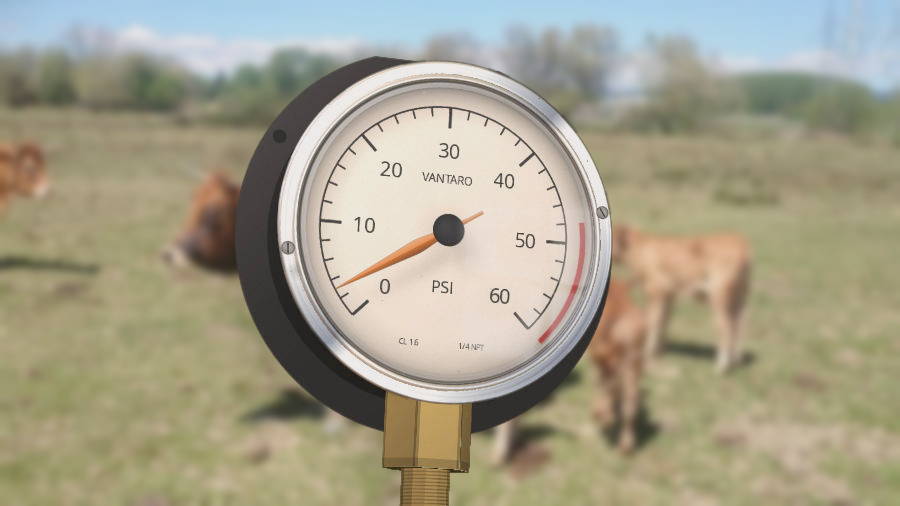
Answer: {"value": 3, "unit": "psi"}
